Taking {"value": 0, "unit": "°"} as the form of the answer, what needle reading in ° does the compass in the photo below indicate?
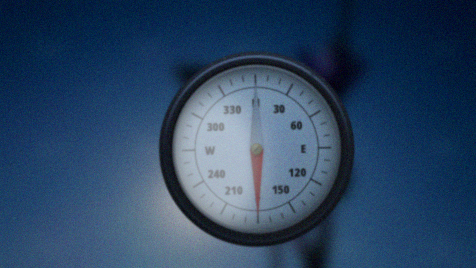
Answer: {"value": 180, "unit": "°"}
